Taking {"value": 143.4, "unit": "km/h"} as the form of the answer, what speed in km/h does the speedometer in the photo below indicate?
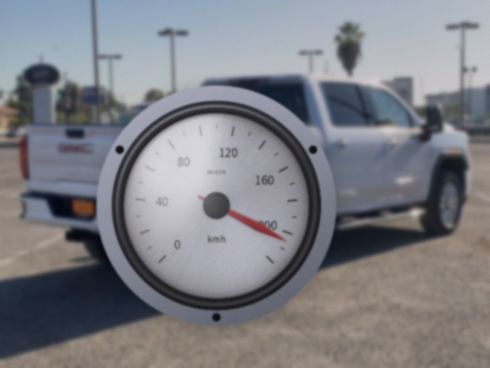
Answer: {"value": 205, "unit": "km/h"}
